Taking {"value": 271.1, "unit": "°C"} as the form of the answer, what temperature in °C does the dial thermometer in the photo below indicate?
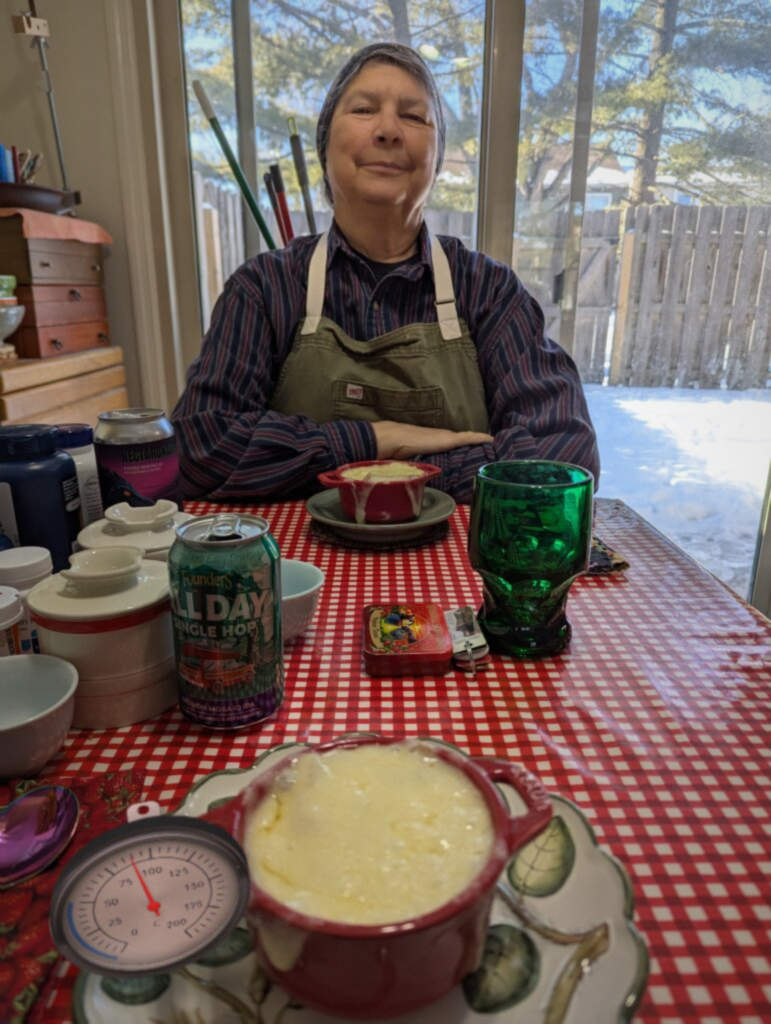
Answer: {"value": 90, "unit": "°C"}
